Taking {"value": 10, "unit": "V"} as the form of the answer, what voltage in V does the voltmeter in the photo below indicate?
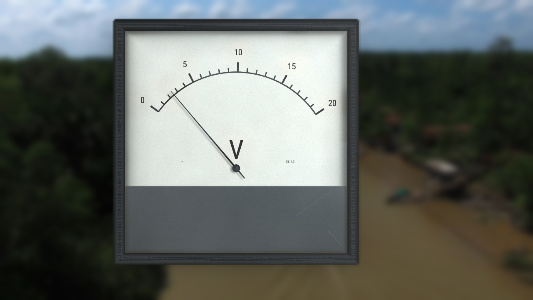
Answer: {"value": 2.5, "unit": "V"}
